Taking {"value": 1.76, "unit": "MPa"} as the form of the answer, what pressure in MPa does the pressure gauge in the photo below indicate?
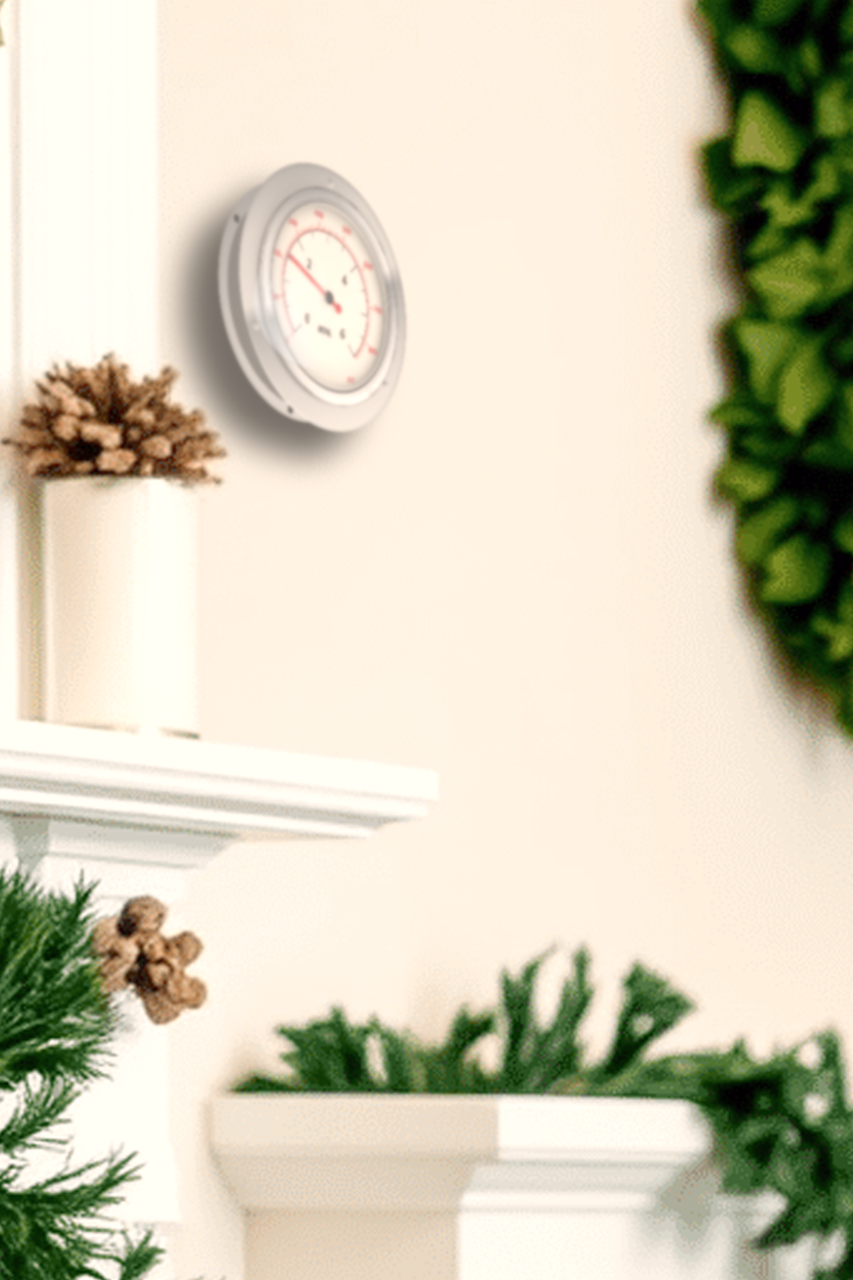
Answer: {"value": 1.5, "unit": "MPa"}
